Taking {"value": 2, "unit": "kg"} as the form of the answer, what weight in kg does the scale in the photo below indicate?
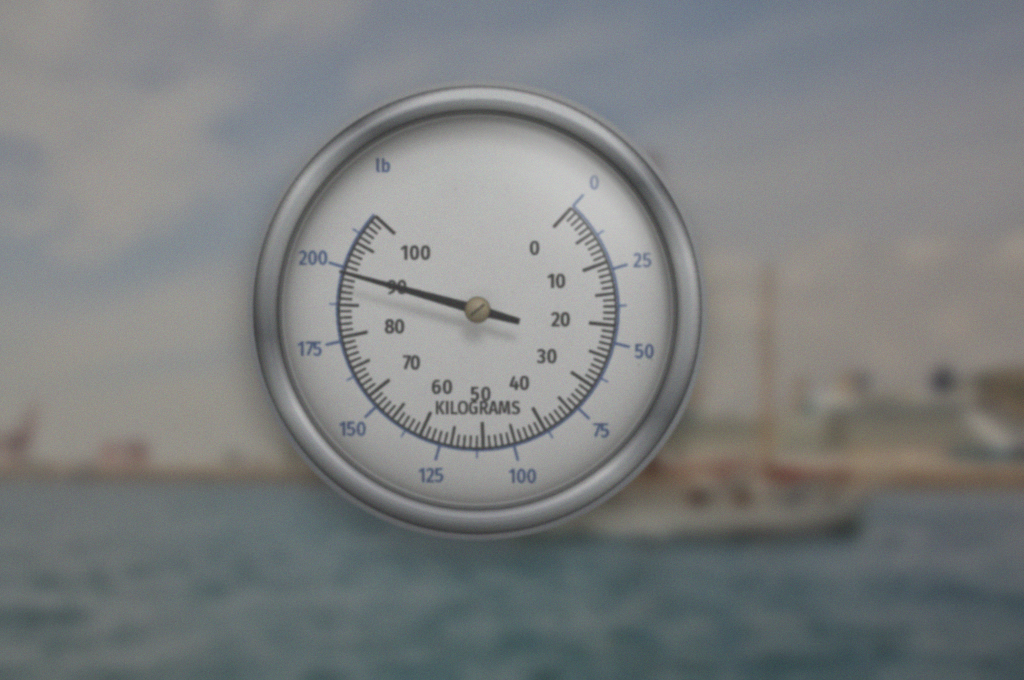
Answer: {"value": 90, "unit": "kg"}
